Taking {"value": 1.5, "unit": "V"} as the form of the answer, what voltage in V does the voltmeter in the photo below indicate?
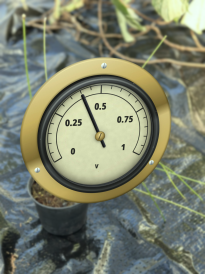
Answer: {"value": 0.4, "unit": "V"}
